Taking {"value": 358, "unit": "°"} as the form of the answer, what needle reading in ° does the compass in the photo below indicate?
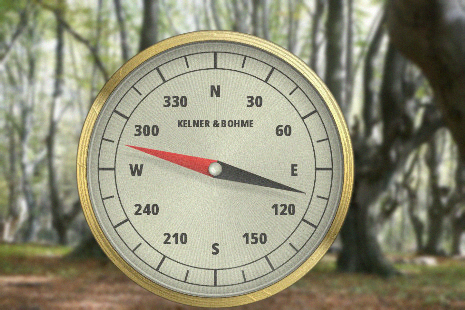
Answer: {"value": 285, "unit": "°"}
